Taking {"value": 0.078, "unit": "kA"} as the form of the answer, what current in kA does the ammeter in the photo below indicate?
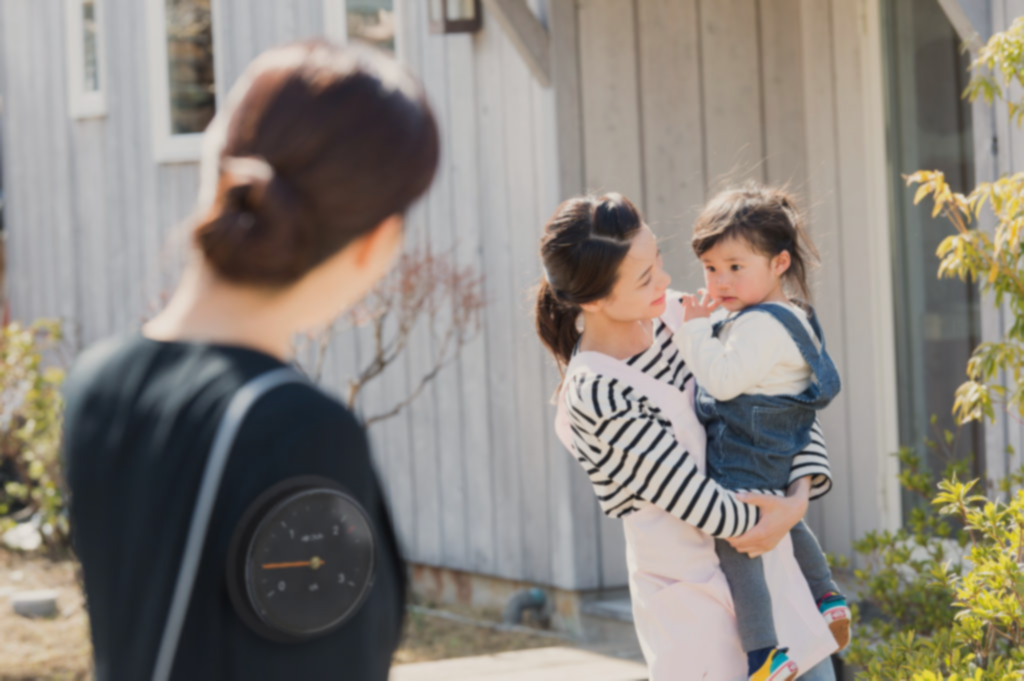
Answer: {"value": 0.4, "unit": "kA"}
